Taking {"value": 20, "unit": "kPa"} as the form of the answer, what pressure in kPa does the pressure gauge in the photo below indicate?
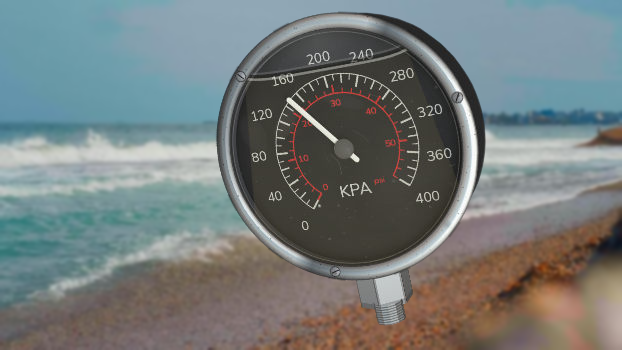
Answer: {"value": 150, "unit": "kPa"}
